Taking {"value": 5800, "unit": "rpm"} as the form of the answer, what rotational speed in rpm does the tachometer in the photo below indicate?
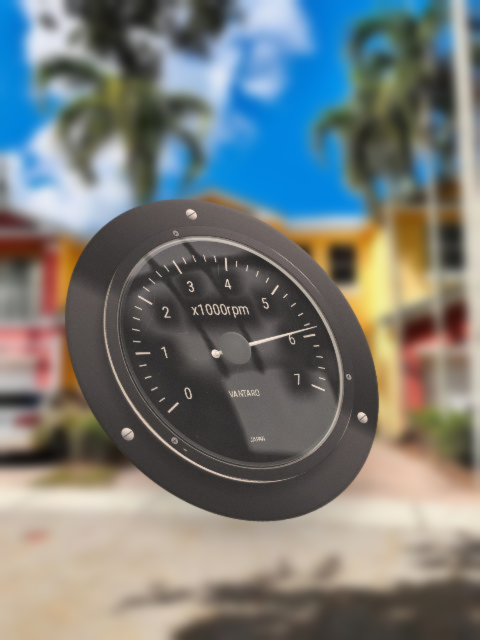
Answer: {"value": 5900, "unit": "rpm"}
